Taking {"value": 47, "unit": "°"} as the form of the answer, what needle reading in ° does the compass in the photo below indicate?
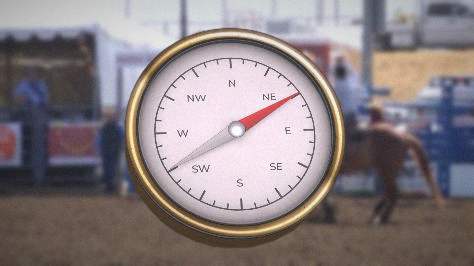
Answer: {"value": 60, "unit": "°"}
